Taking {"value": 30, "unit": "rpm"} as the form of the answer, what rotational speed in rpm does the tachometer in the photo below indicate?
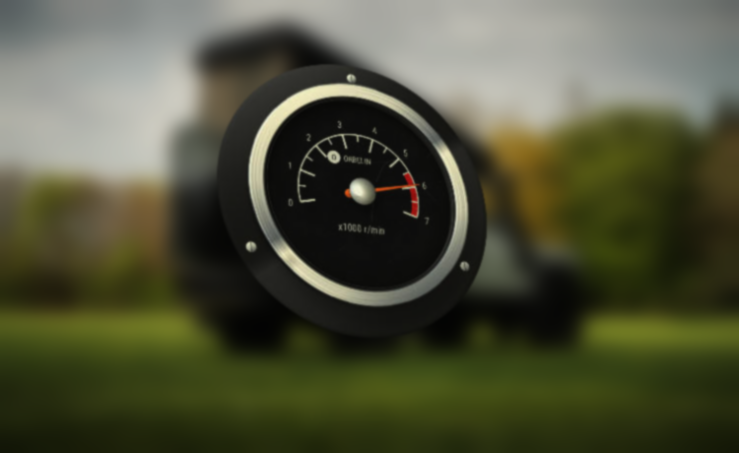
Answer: {"value": 6000, "unit": "rpm"}
